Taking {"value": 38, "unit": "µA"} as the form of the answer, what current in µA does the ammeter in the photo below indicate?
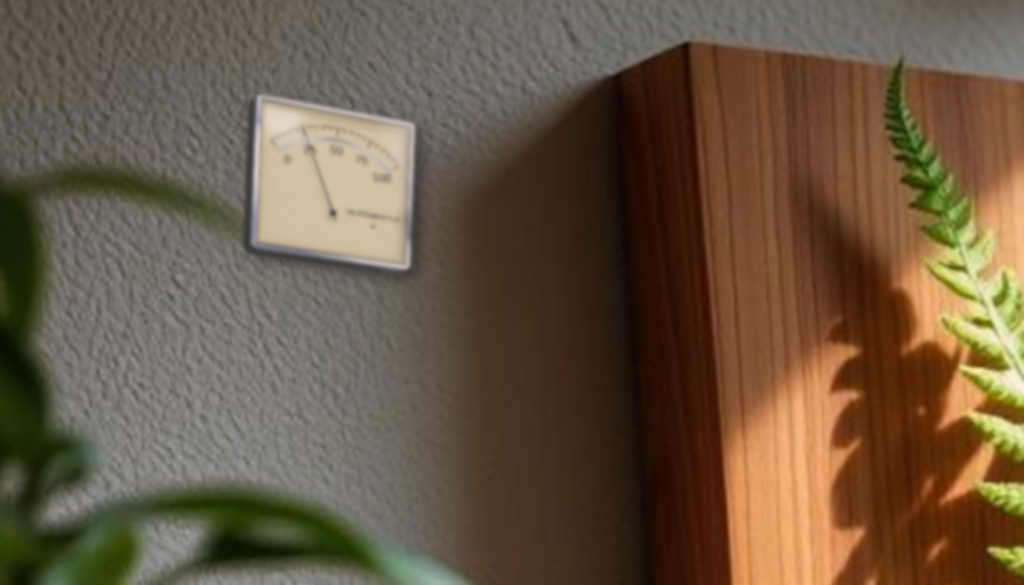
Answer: {"value": 25, "unit": "µA"}
